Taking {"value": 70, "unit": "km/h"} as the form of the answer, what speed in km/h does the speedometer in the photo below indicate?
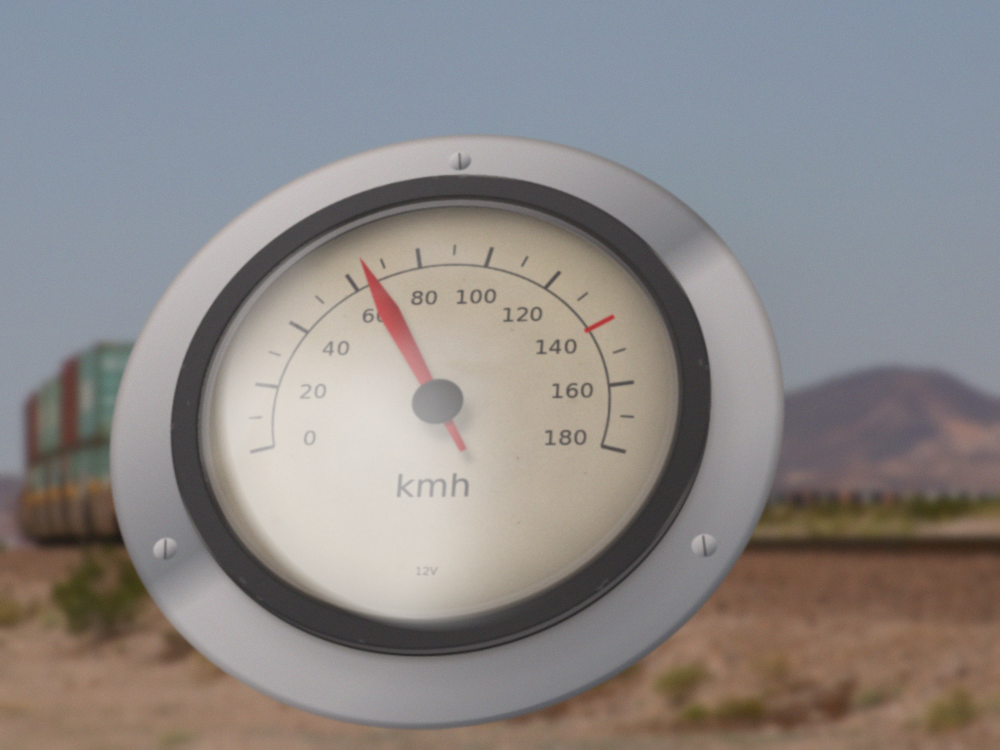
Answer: {"value": 65, "unit": "km/h"}
